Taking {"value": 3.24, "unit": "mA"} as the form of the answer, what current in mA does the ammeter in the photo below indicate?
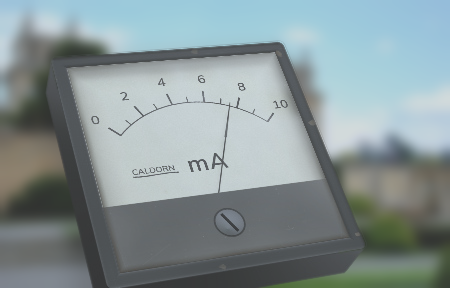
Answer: {"value": 7.5, "unit": "mA"}
